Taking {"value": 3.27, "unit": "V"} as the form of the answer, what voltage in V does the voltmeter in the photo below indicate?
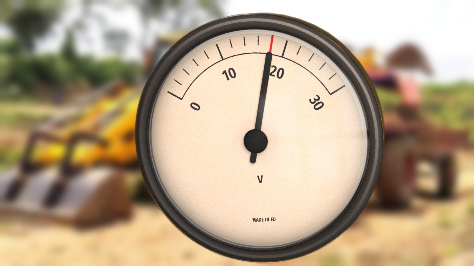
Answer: {"value": 18, "unit": "V"}
